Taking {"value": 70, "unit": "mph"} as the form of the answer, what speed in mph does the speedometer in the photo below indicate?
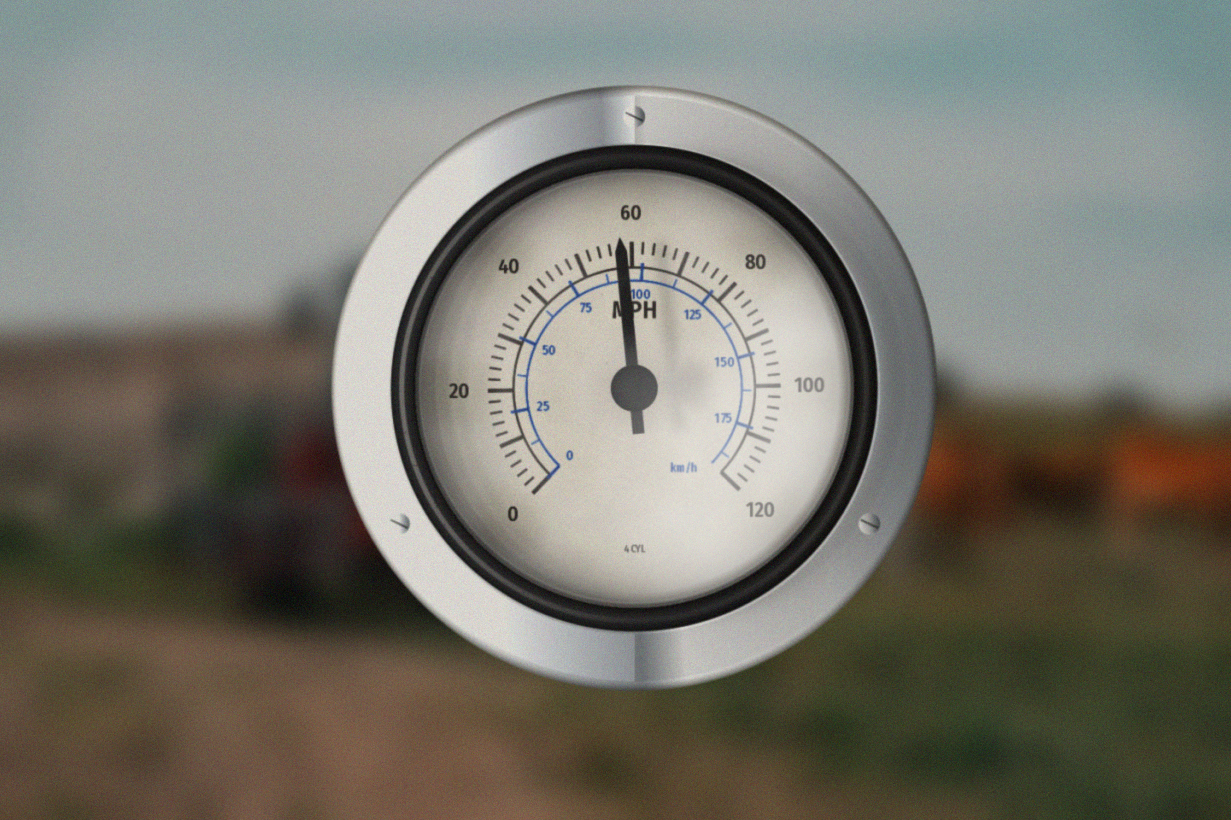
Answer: {"value": 58, "unit": "mph"}
